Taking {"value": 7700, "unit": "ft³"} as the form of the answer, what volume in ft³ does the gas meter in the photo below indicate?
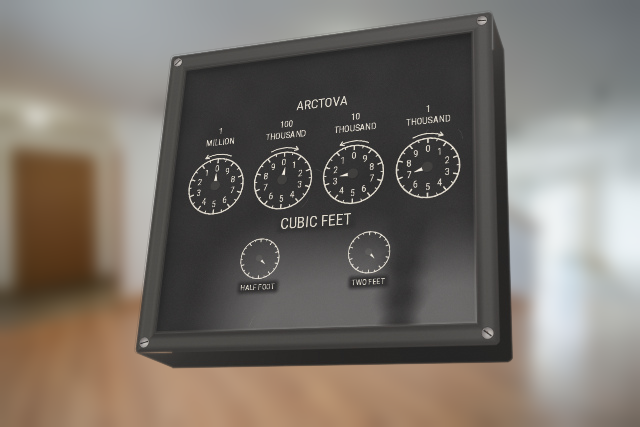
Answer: {"value": 2700, "unit": "ft³"}
